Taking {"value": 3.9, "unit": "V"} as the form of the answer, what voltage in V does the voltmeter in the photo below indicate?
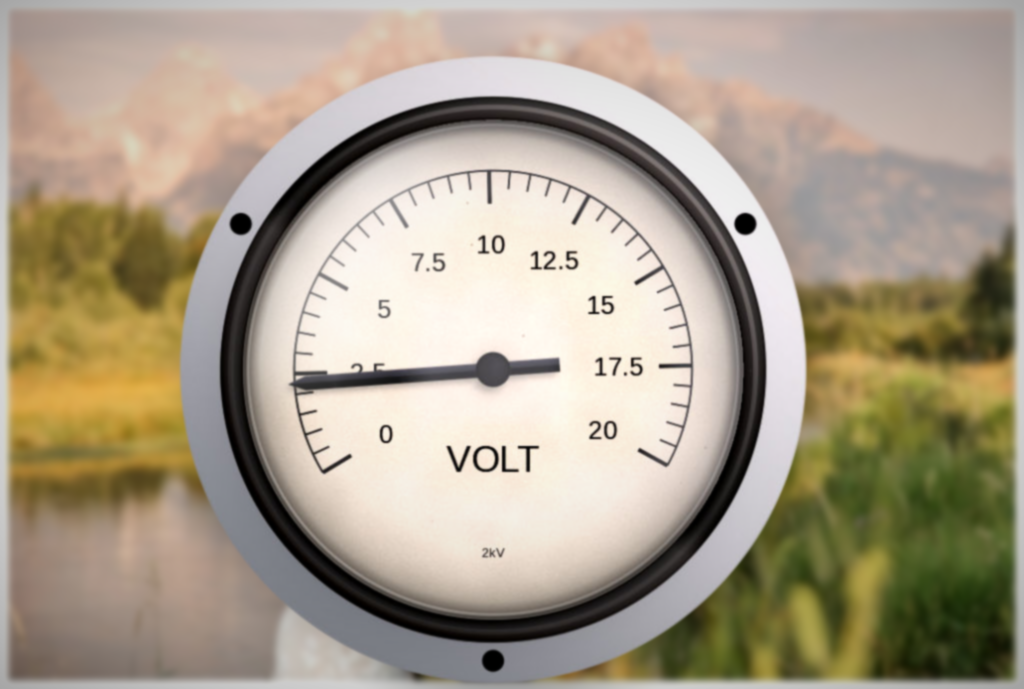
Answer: {"value": 2.25, "unit": "V"}
